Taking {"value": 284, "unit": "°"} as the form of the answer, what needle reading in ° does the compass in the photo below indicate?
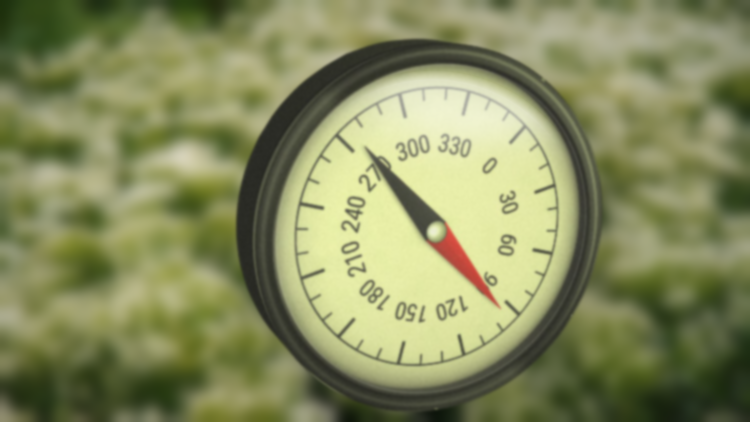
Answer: {"value": 95, "unit": "°"}
